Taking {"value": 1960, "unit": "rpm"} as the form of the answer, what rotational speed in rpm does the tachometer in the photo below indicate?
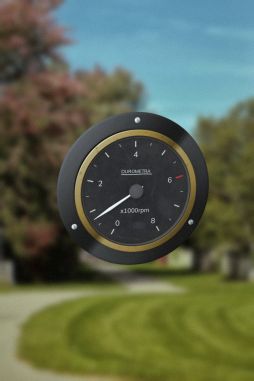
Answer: {"value": 750, "unit": "rpm"}
